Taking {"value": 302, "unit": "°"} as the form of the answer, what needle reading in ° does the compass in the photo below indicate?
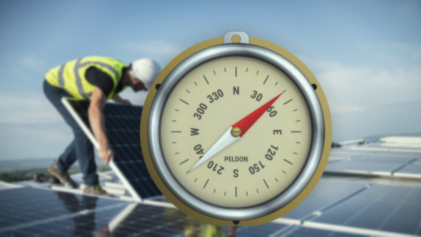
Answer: {"value": 50, "unit": "°"}
